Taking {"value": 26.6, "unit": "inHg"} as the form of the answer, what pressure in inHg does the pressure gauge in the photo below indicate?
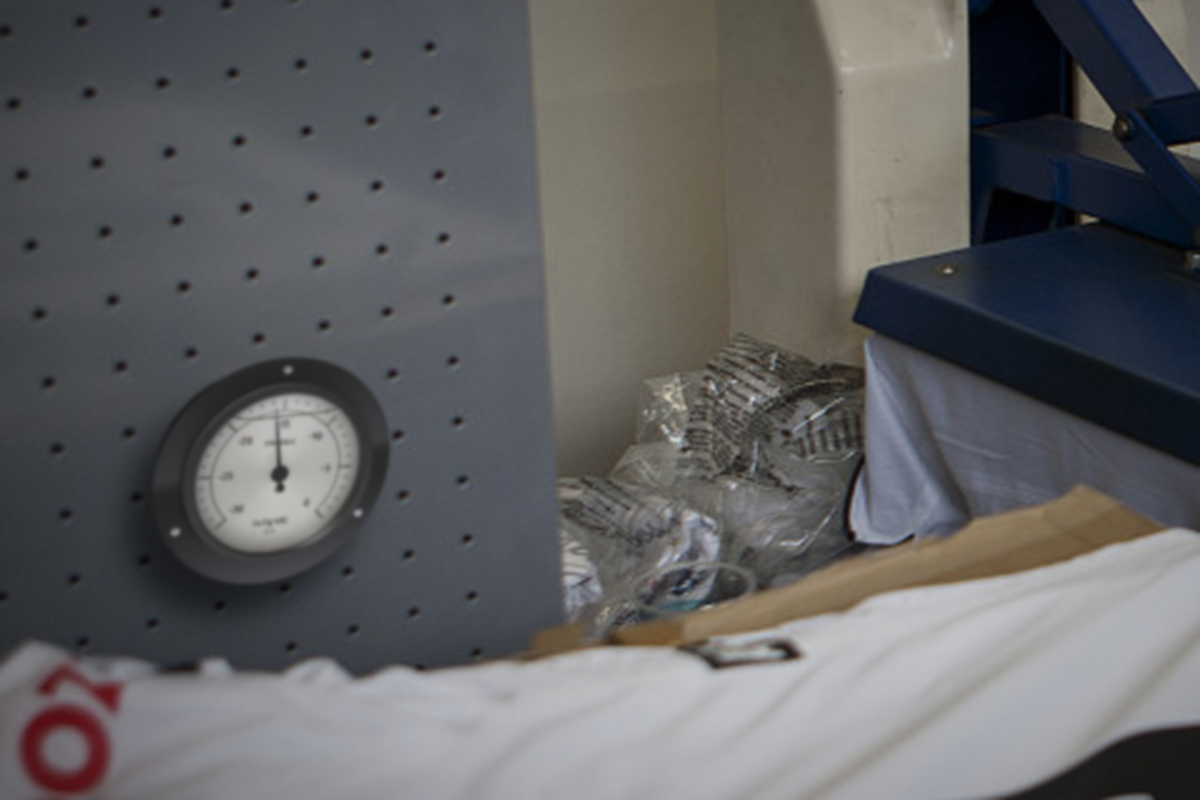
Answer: {"value": -16, "unit": "inHg"}
